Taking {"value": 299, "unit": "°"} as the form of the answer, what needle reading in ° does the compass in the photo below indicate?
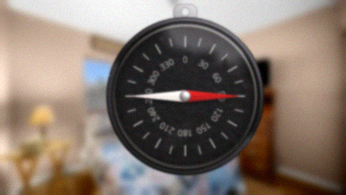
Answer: {"value": 90, "unit": "°"}
